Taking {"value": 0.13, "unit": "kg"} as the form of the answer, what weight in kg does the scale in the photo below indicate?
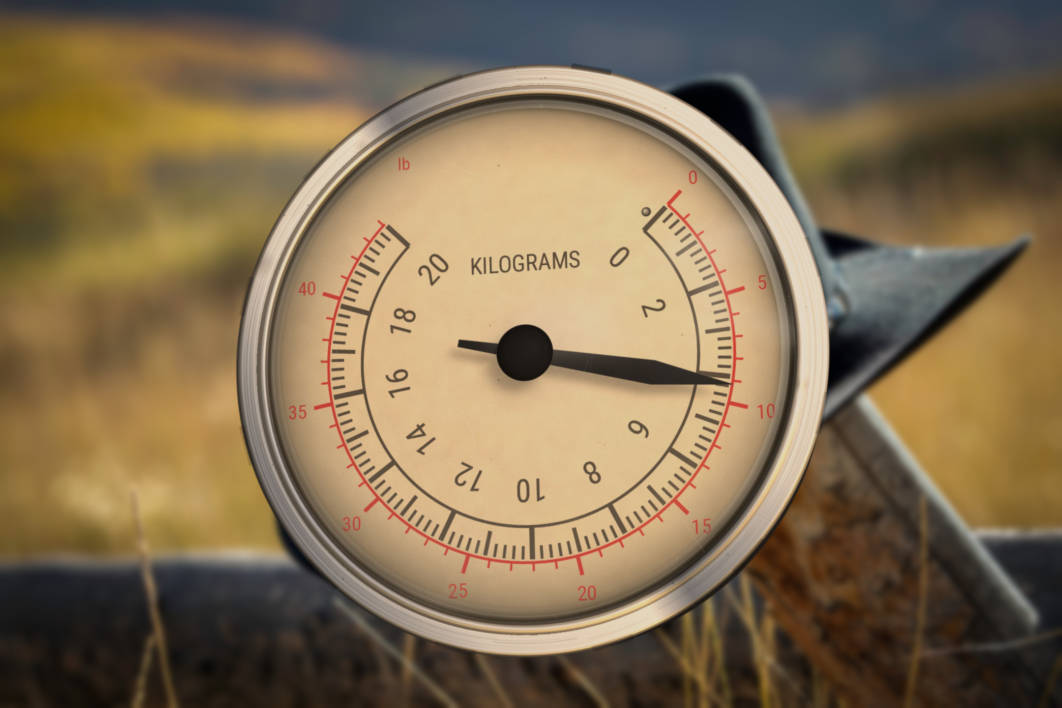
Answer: {"value": 4.2, "unit": "kg"}
